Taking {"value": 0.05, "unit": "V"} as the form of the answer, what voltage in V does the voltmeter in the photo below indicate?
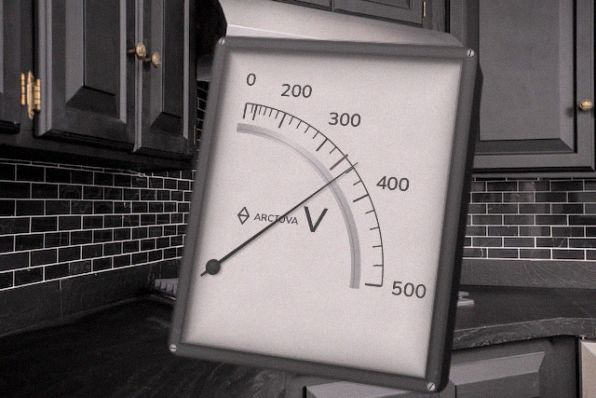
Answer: {"value": 360, "unit": "V"}
